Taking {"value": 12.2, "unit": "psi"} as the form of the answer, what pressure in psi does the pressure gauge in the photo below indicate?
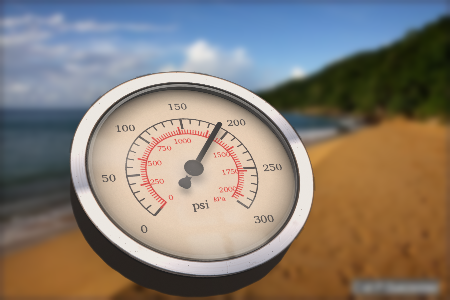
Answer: {"value": 190, "unit": "psi"}
